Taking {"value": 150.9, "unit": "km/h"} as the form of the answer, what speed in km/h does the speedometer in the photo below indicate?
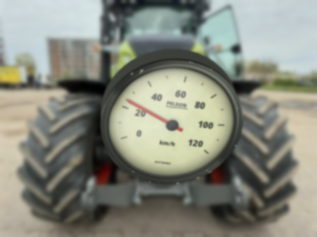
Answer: {"value": 25, "unit": "km/h"}
